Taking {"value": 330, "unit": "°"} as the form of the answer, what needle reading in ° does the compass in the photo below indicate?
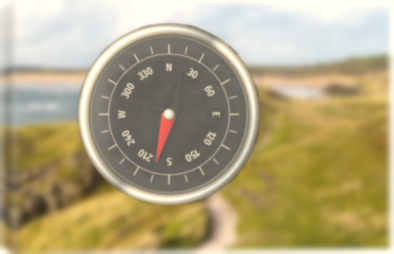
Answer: {"value": 195, "unit": "°"}
